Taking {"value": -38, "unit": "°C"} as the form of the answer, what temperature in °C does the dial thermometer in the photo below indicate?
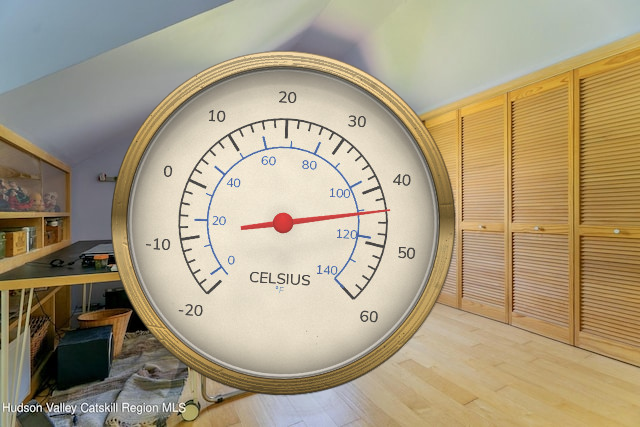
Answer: {"value": 44, "unit": "°C"}
